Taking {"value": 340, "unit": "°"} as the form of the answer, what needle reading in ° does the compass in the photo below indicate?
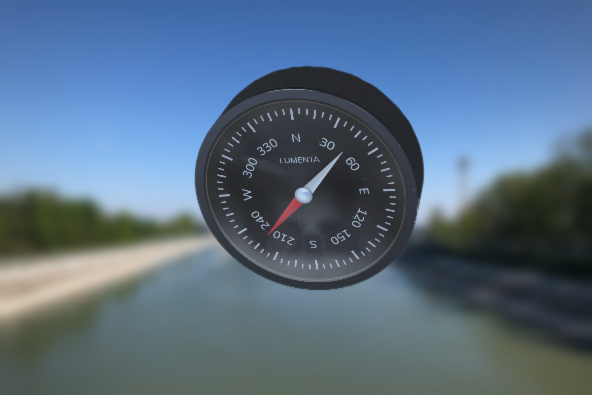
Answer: {"value": 225, "unit": "°"}
